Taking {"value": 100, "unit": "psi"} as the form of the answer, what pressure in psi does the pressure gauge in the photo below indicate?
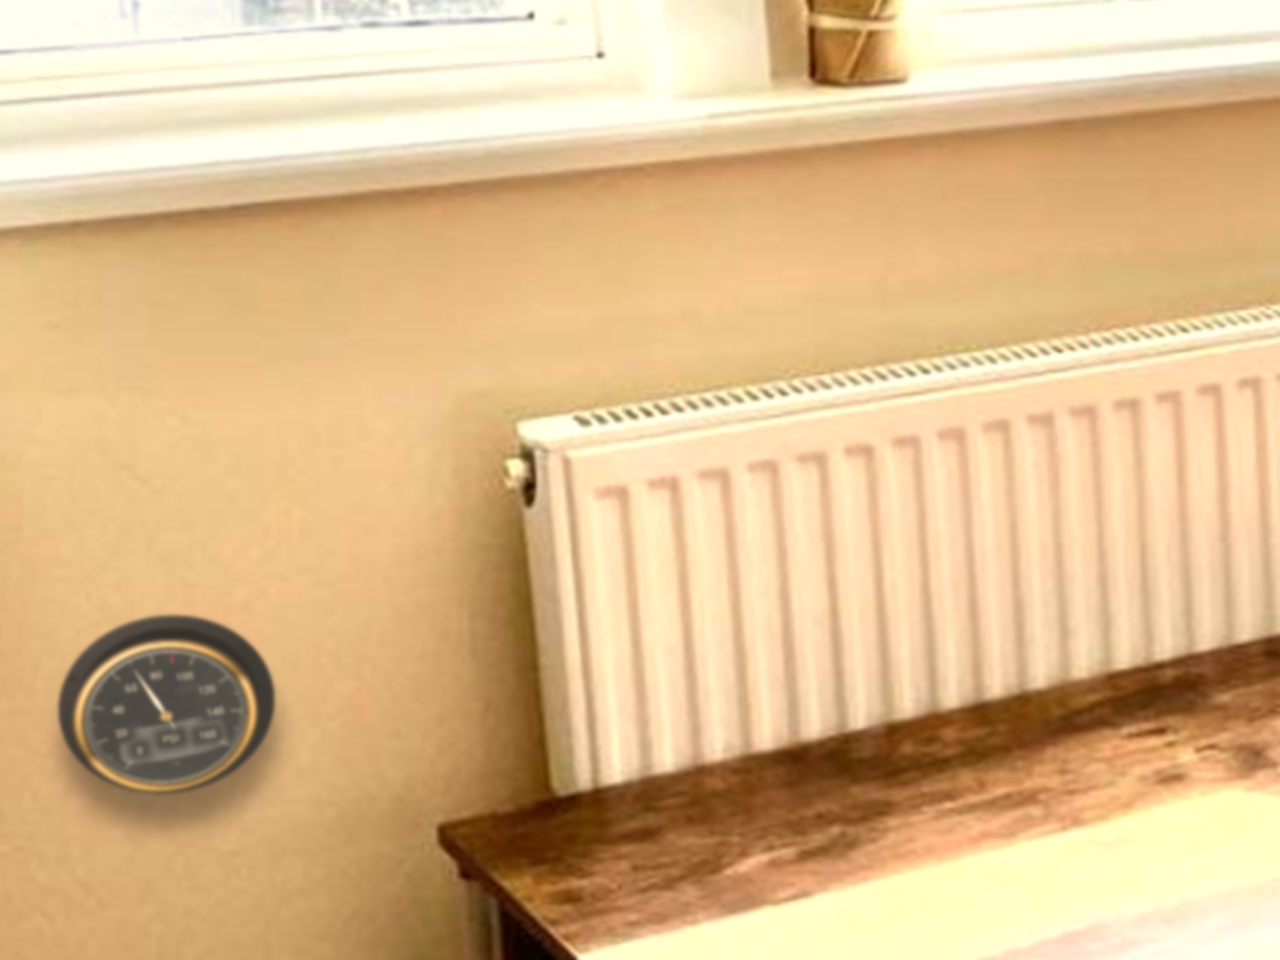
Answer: {"value": 70, "unit": "psi"}
